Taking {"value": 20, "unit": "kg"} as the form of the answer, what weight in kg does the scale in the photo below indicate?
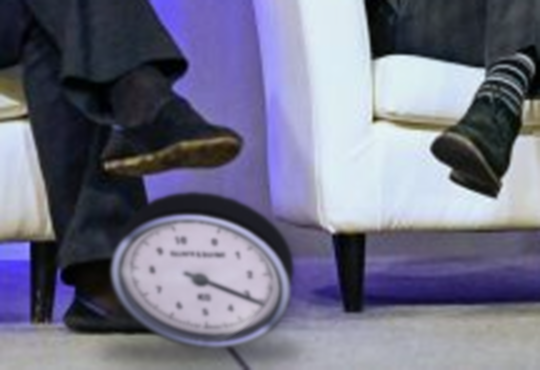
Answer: {"value": 3, "unit": "kg"}
